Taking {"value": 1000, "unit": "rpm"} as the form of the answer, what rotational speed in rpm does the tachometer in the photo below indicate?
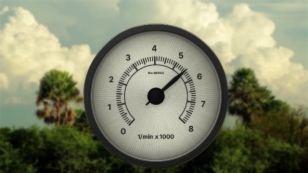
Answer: {"value": 5500, "unit": "rpm"}
